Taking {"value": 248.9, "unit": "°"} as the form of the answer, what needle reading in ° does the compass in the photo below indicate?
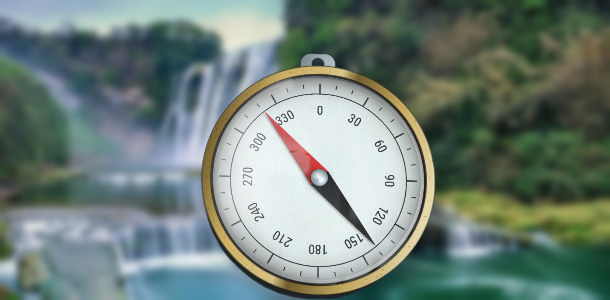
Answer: {"value": 320, "unit": "°"}
